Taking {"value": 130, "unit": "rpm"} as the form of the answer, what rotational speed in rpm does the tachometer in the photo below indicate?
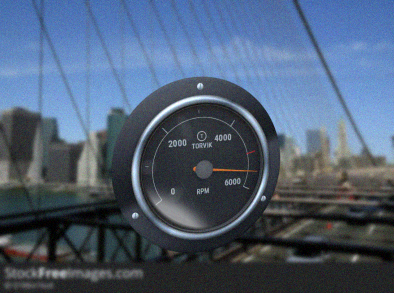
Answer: {"value": 5500, "unit": "rpm"}
